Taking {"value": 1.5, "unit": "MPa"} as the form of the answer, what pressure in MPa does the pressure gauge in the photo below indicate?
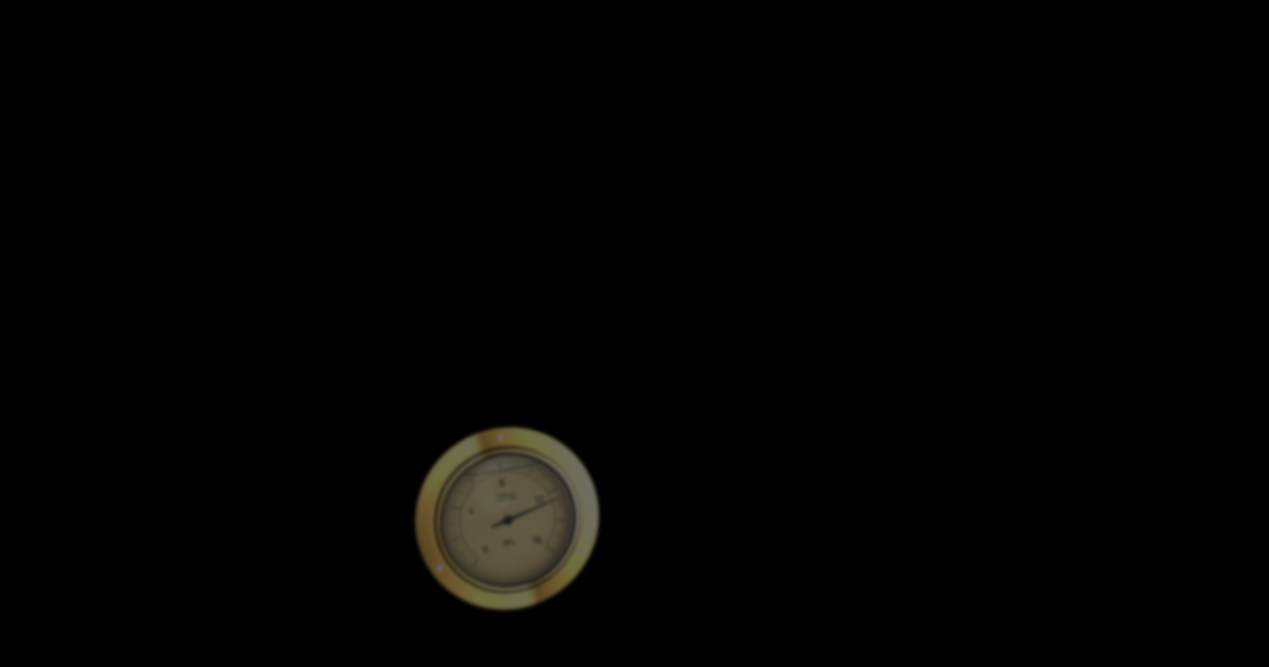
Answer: {"value": 12.5, "unit": "MPa"}
